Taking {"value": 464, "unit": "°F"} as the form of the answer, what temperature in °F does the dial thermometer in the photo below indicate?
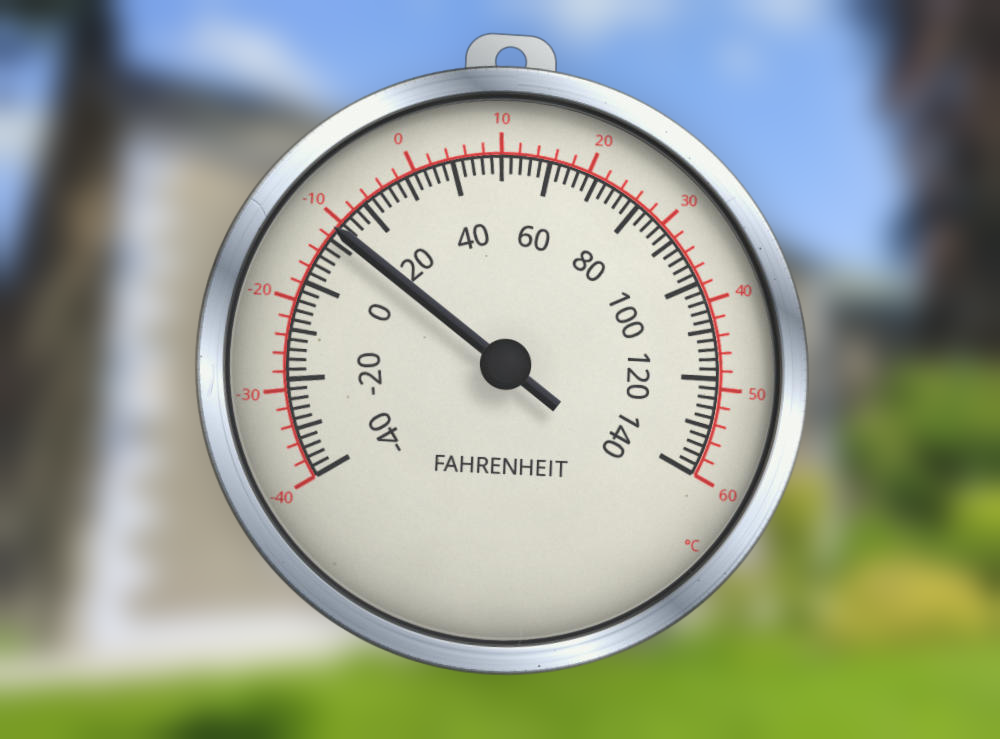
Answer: {"value": 12, "unit": "°F"}
